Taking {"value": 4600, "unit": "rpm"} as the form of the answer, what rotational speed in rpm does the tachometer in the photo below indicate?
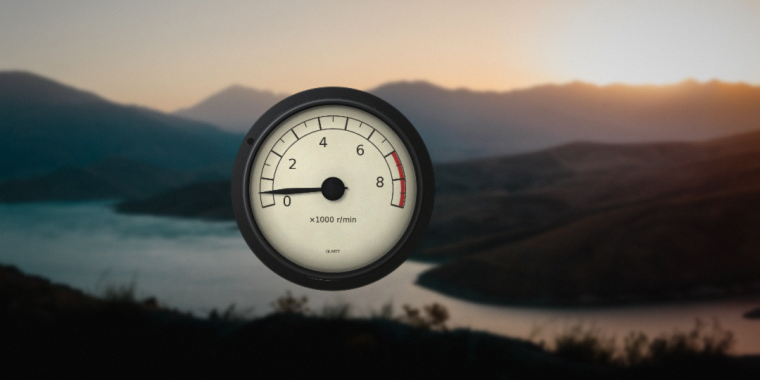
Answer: {"value": 500, "unit": "rpm"}
